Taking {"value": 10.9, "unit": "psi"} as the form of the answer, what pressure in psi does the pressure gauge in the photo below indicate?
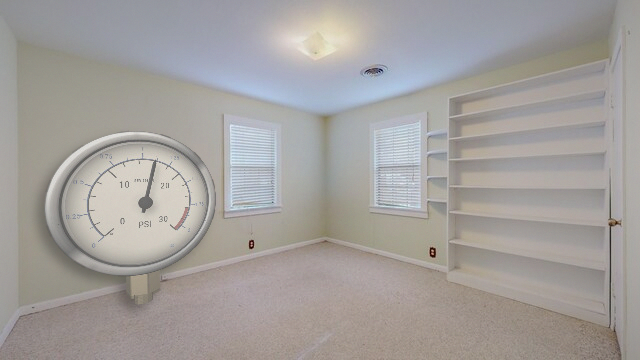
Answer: {"value": 16, "unit": "psi"}
